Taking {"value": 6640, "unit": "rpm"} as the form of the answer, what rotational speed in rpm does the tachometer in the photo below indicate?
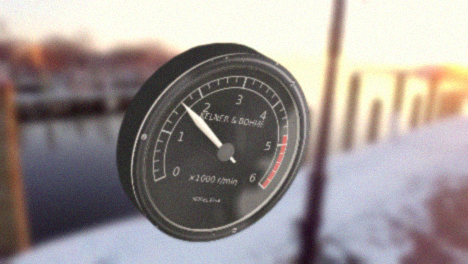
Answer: {"value": 1600, "unit": "rpm"}
